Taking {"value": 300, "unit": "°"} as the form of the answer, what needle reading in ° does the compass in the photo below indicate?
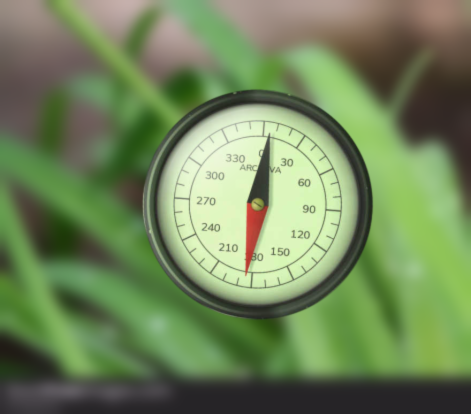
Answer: {"value": 185, "unit": "°"}
